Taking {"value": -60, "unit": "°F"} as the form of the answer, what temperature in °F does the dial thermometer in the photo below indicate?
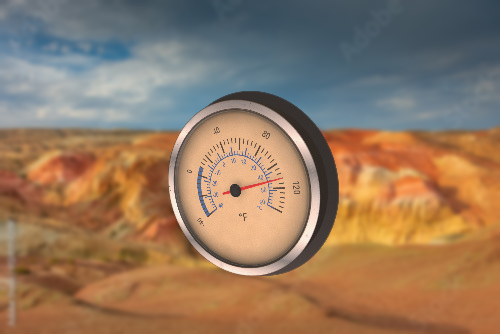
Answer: {"value": 112, "unit": "°F"}
